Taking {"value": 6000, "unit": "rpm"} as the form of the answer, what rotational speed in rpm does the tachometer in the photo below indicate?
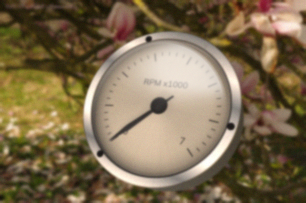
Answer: {"value": 0, "unit": "rpm"}
